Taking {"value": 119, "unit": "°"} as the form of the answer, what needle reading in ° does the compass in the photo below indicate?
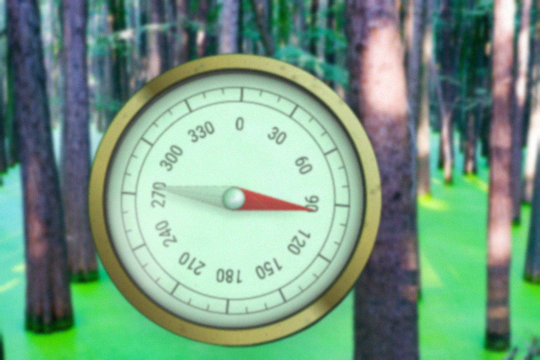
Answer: {"value": 95, "unit": "°"}
